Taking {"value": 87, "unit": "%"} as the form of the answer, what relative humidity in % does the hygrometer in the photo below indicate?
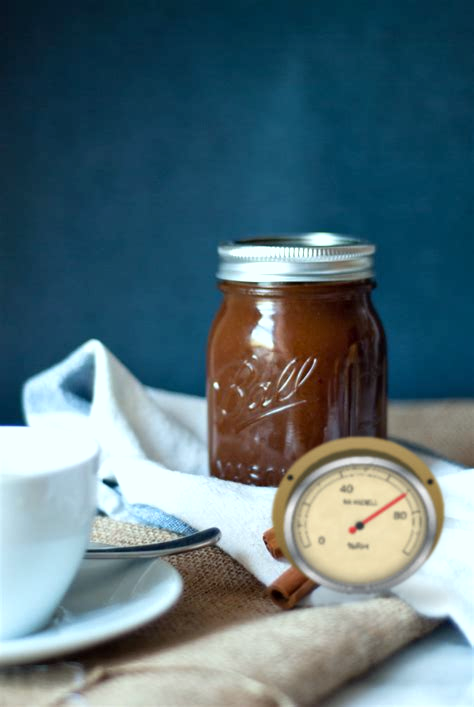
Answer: {"value": 70, "unit": "%"}
